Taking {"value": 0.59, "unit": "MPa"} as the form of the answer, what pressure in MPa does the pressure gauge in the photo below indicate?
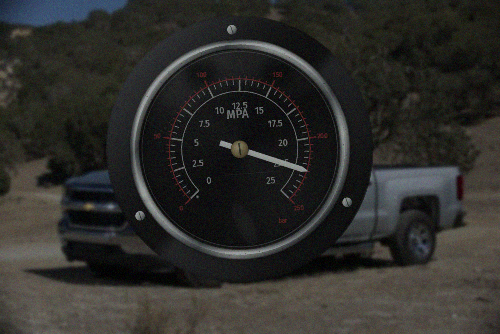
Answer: {"value": 22.5, "unit": "MPa"}
